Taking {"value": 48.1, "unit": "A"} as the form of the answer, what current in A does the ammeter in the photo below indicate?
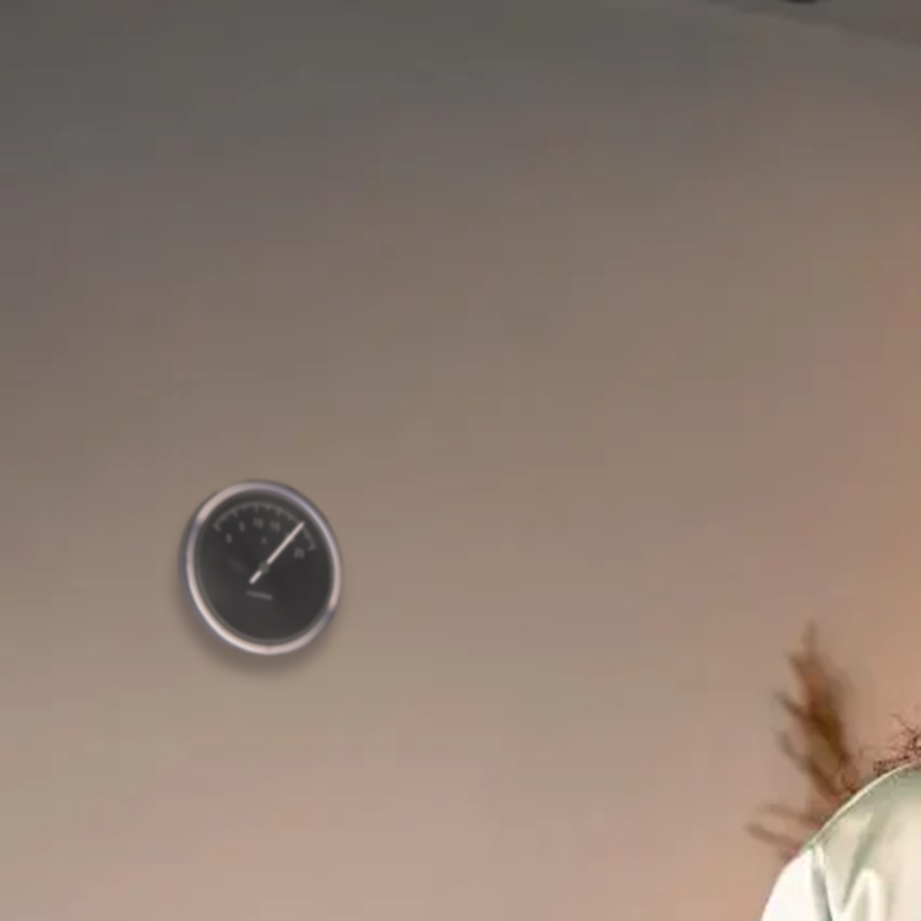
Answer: {"value": 20, "unit": "A"}
